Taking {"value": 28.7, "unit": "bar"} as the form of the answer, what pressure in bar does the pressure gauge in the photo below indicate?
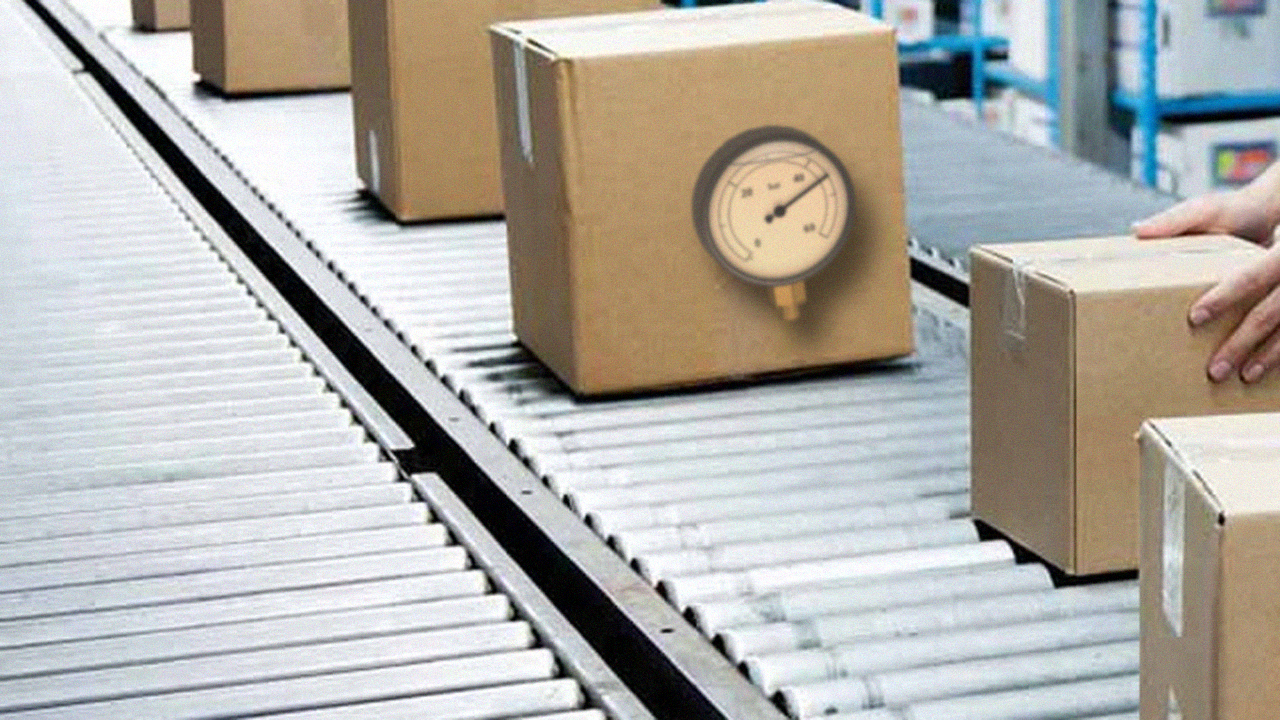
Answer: {"value": 45, "unit": "bar"}
